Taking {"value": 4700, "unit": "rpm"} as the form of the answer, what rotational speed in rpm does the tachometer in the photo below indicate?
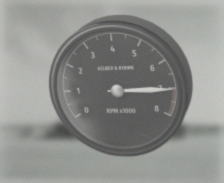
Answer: {"value": 7000, "unit": "rpm"}
